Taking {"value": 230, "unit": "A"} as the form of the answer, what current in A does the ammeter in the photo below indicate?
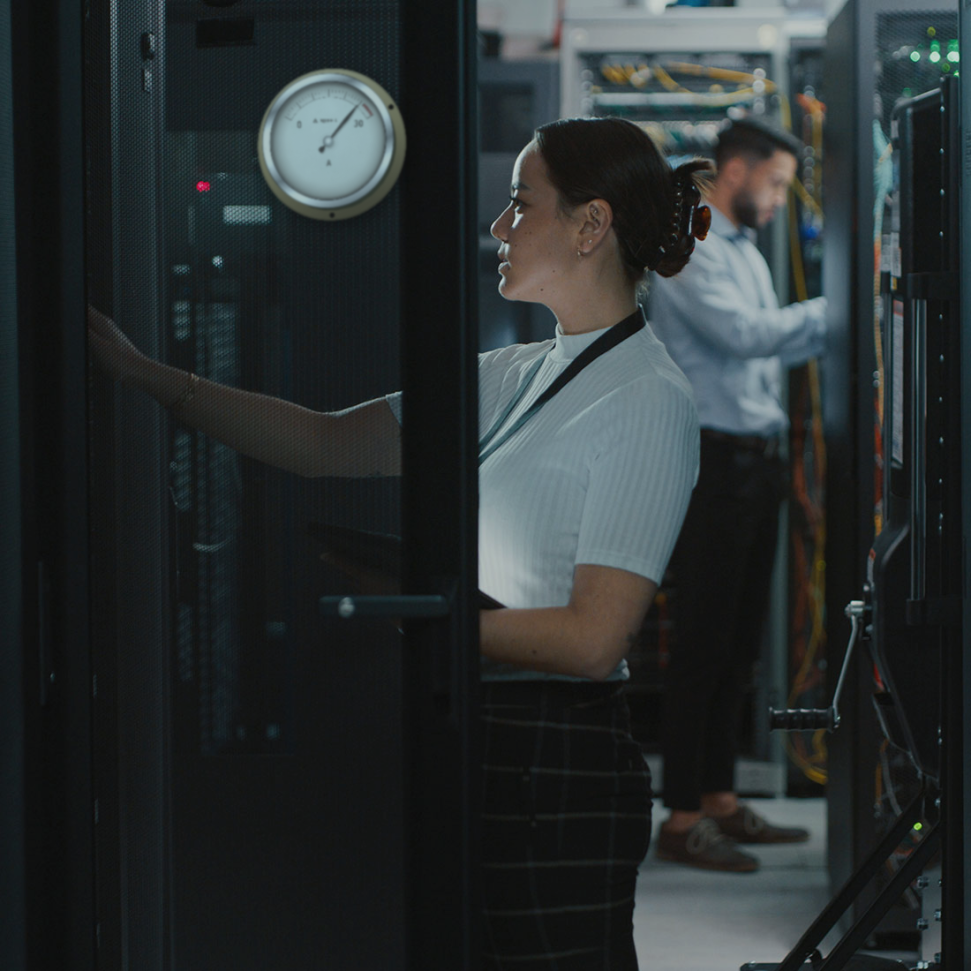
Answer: {"value": 25, "unit": "A"}
